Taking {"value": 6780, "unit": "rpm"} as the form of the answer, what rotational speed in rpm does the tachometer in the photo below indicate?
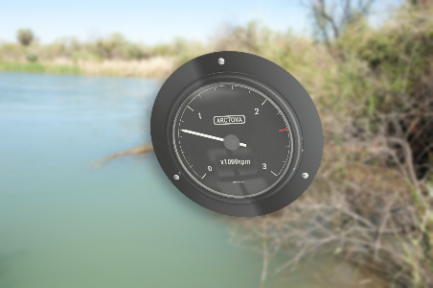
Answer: {"value": 700, "unit": "rpm"}
